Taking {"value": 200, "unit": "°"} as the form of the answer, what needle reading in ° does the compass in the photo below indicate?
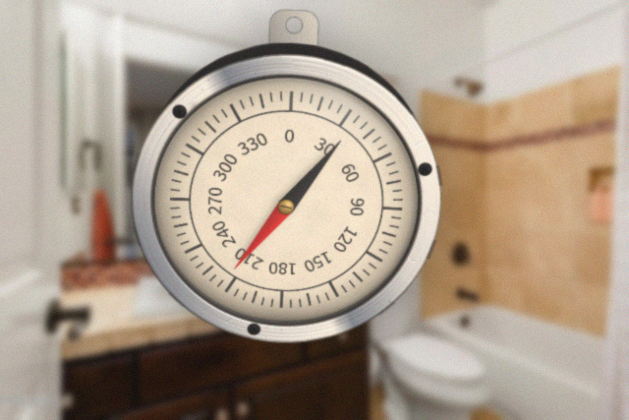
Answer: {"value": 215, "unit": "°"}
